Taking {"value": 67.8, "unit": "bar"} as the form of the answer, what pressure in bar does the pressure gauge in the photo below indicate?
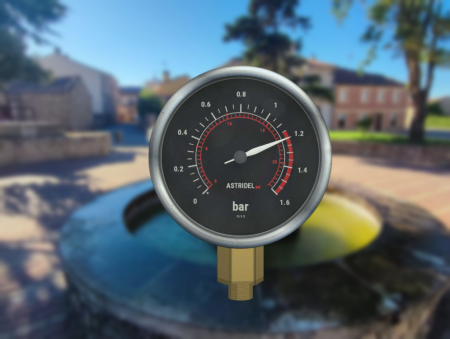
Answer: {"value": 1.2, "unit": "bar"}
